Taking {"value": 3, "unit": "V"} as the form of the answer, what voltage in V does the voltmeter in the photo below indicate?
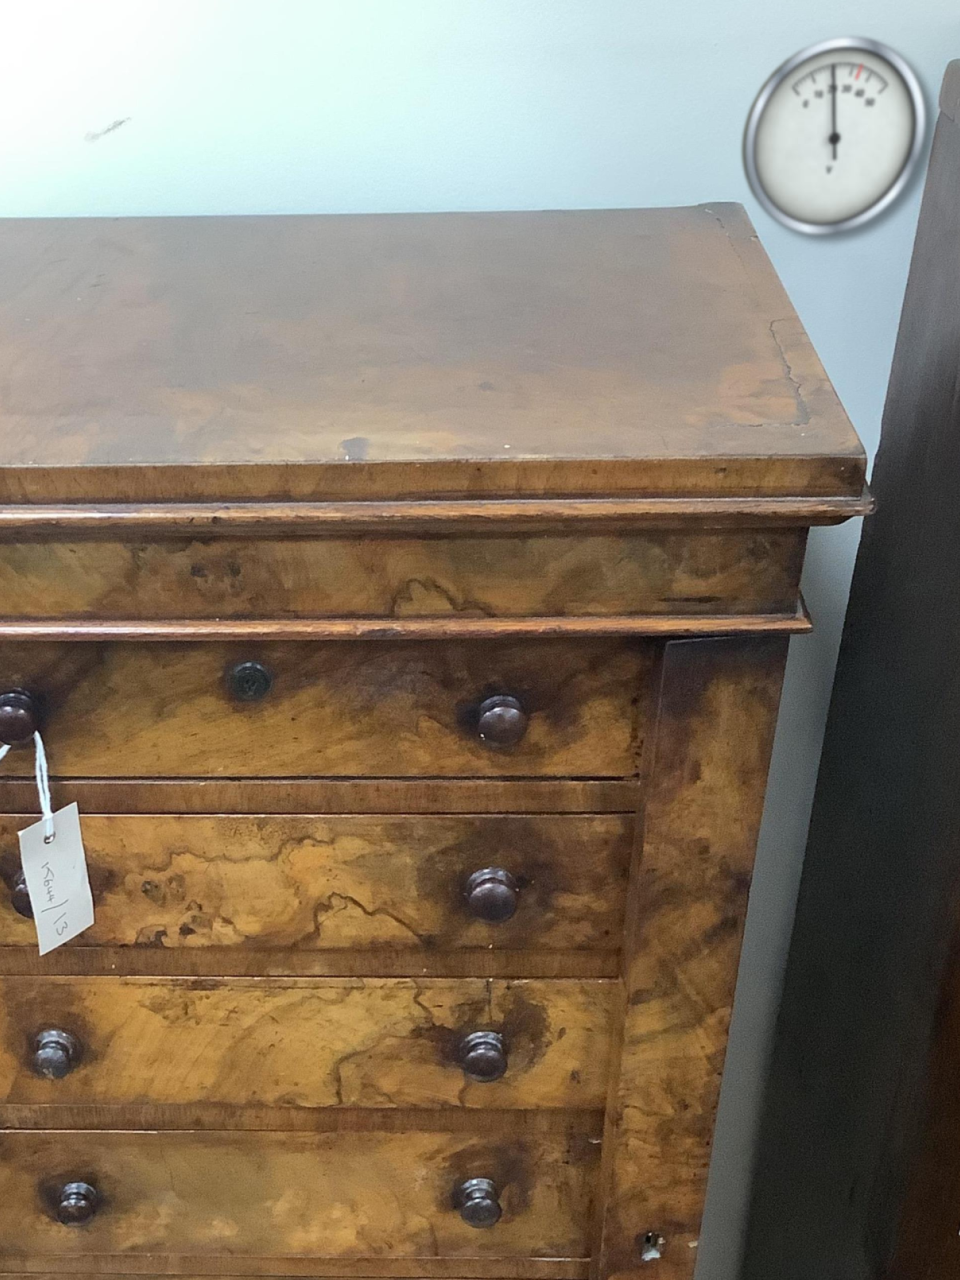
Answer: {"value": 20, "unit": "V"}
